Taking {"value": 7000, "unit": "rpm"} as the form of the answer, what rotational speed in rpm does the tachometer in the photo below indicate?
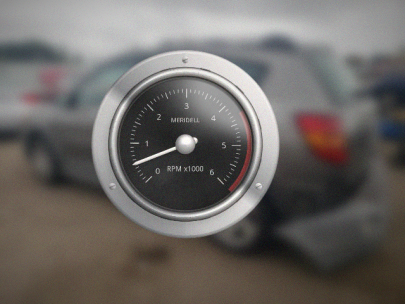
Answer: {"value": 500, "unit": "rpm"}
